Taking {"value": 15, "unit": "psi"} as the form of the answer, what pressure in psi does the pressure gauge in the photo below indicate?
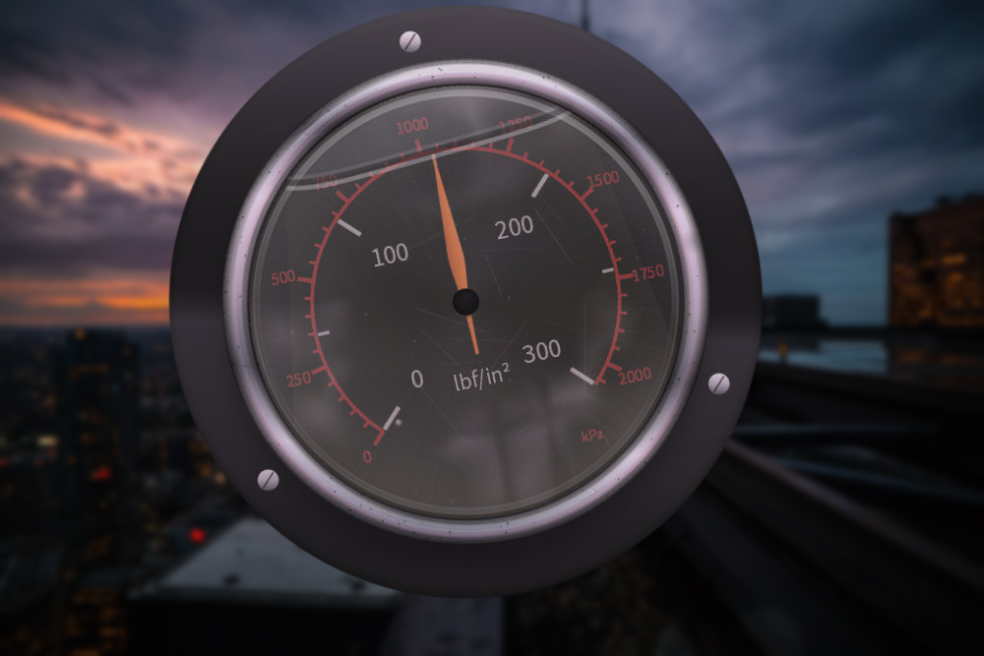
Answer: {"value": 150, "unit": "psi"}
